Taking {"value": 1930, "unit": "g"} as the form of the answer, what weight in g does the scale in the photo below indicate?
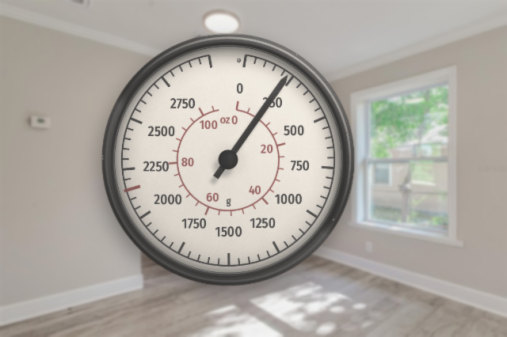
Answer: {"value": 225, "unit": "g"}
